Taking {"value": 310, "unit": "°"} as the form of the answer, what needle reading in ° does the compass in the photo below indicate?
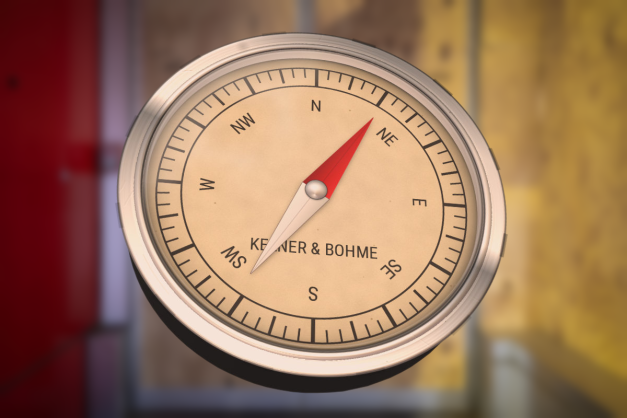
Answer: {"value": 32.5, "unit": "°"}
